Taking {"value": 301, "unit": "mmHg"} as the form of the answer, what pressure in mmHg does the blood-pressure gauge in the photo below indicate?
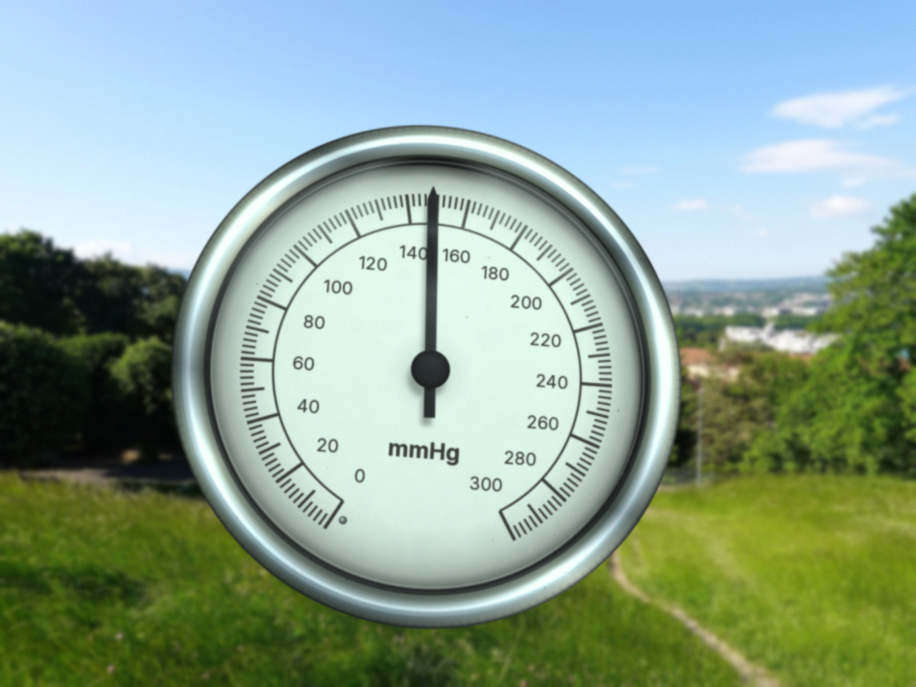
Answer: {"value": 148, "unit": "mmHg"}
